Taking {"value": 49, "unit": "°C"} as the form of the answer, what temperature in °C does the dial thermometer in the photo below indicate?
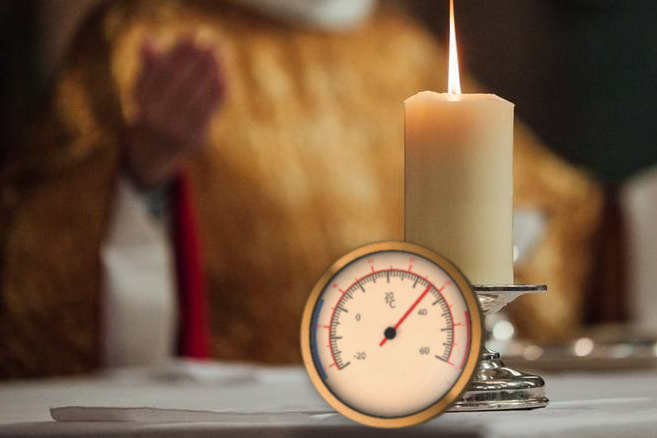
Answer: {"value": 35, "unit": "°C"}
